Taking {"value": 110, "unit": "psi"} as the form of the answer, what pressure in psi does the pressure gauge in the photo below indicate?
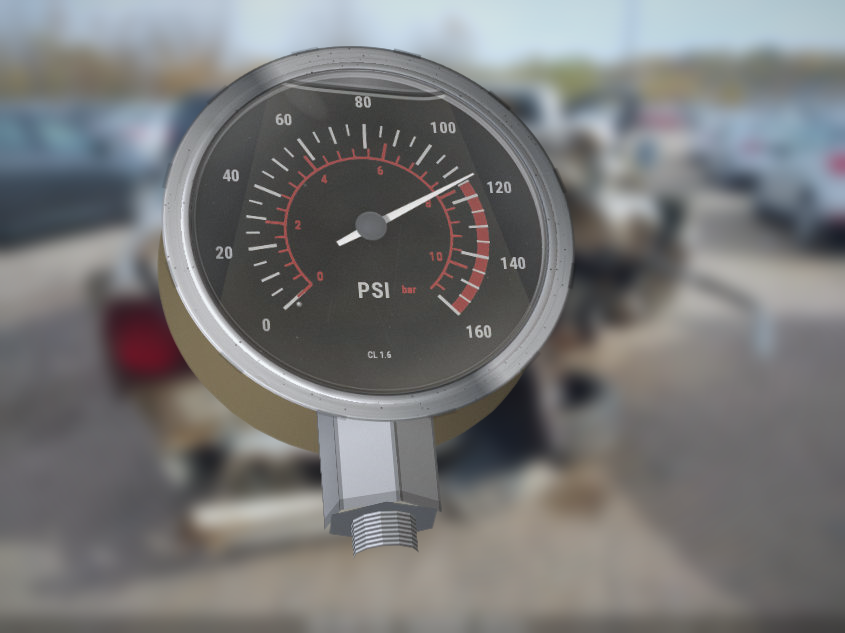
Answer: {"value": 115, "unit": "psi"}
